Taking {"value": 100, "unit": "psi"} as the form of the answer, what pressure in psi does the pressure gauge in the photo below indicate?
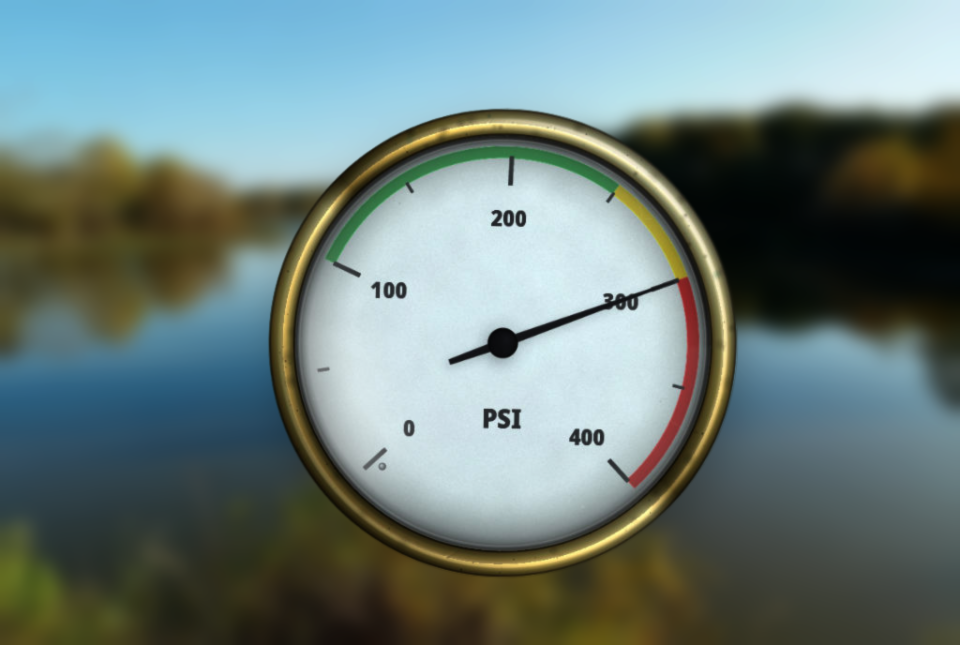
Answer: {"value": 300, "unit": "psi"}
